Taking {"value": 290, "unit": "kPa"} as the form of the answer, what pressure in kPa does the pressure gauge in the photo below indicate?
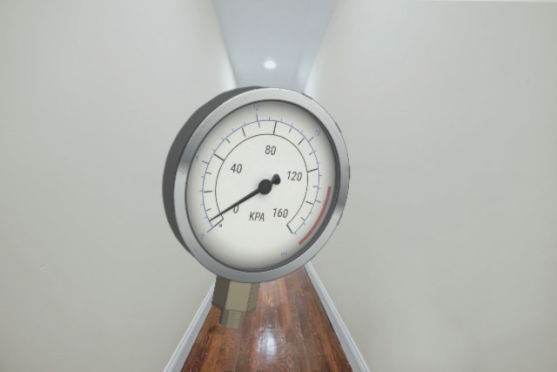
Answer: {"value": 5, "unit": "kPa"}
